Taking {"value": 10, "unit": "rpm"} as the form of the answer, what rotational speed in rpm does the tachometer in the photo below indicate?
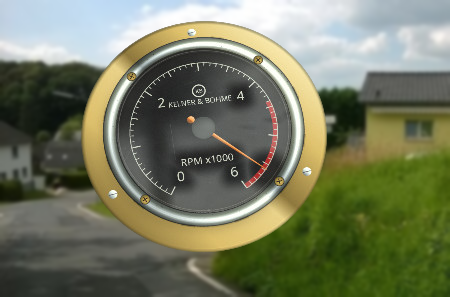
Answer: {"value": 5600, "unit": "rpm"}
